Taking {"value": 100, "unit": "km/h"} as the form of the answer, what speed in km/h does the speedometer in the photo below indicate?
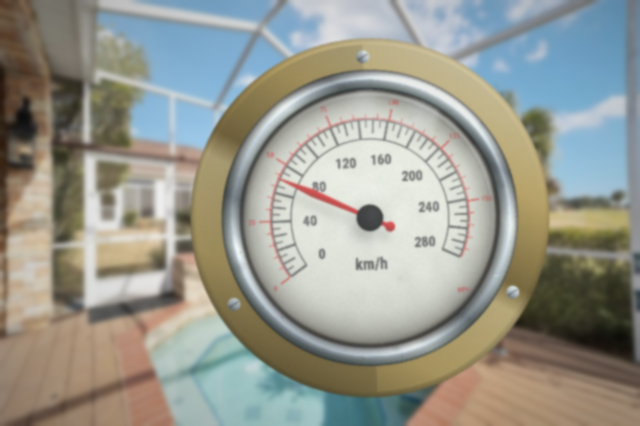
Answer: {"value": 70, "unit": "km/h"}
